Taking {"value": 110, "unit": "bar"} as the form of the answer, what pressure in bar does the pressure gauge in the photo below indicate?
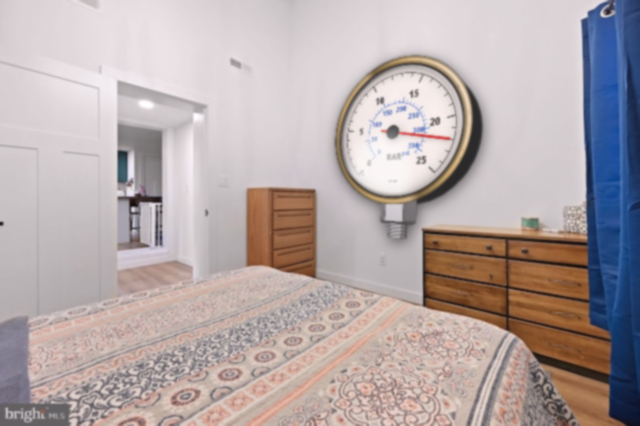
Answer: {"value": 22, "unit": "bar"}
